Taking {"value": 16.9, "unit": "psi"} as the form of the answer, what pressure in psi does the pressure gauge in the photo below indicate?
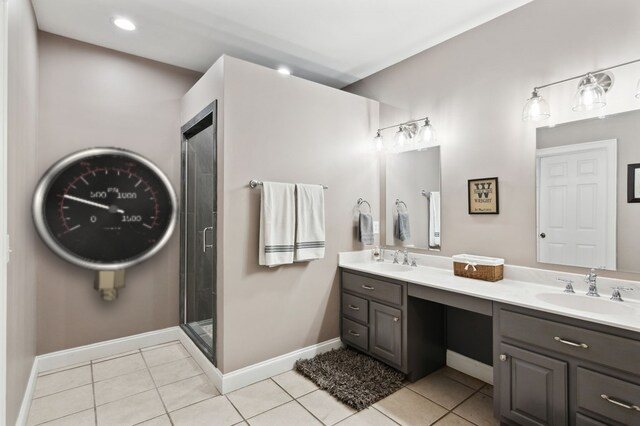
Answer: {"value": 300, "unit": "psi"}
